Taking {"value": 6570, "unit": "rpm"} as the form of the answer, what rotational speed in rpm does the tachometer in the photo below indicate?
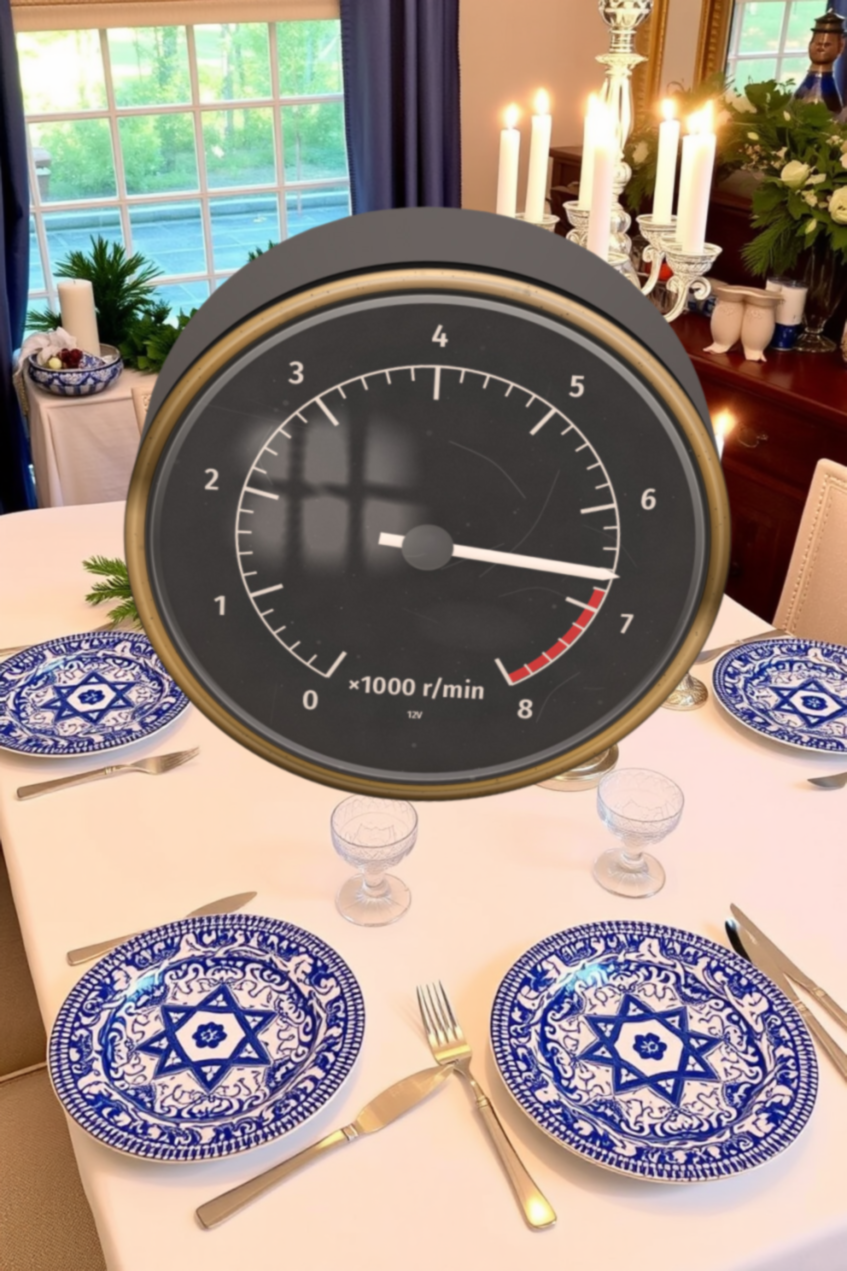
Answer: {"value": 6600, "unit": "rpm"}
